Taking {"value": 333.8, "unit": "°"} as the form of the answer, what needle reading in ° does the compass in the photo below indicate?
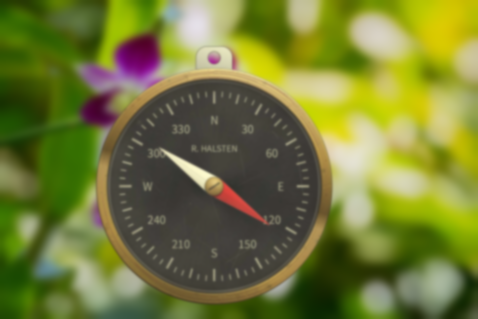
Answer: {"value": 125, "unit": "°"}
